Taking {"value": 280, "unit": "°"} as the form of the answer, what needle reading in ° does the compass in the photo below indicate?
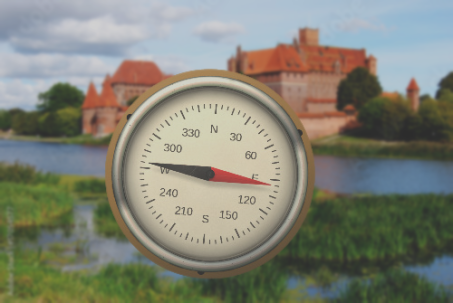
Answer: {"value": 95, "unit": "°"}
